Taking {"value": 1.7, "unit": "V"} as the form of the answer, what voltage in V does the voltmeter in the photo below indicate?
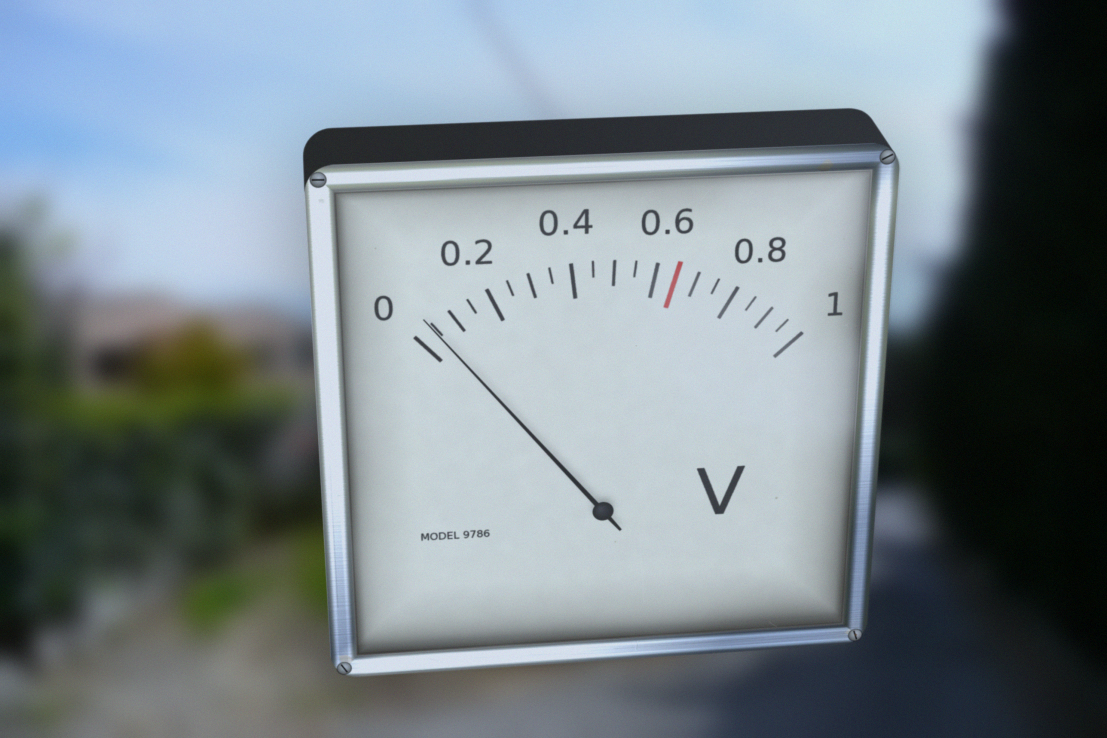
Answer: {"value": 0.05, "unit": "V"}
